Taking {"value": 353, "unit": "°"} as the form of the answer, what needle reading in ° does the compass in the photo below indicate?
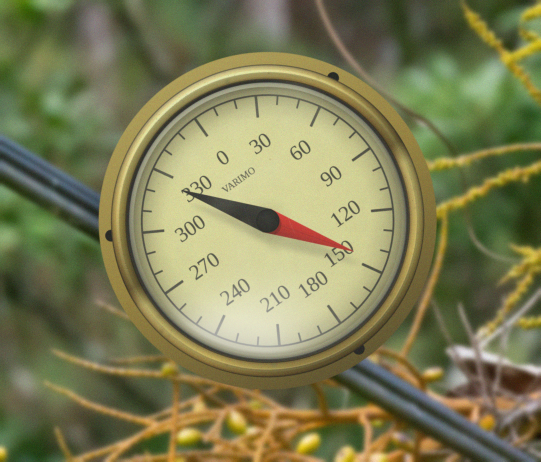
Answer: {"value": 145, "unit": "°"}
